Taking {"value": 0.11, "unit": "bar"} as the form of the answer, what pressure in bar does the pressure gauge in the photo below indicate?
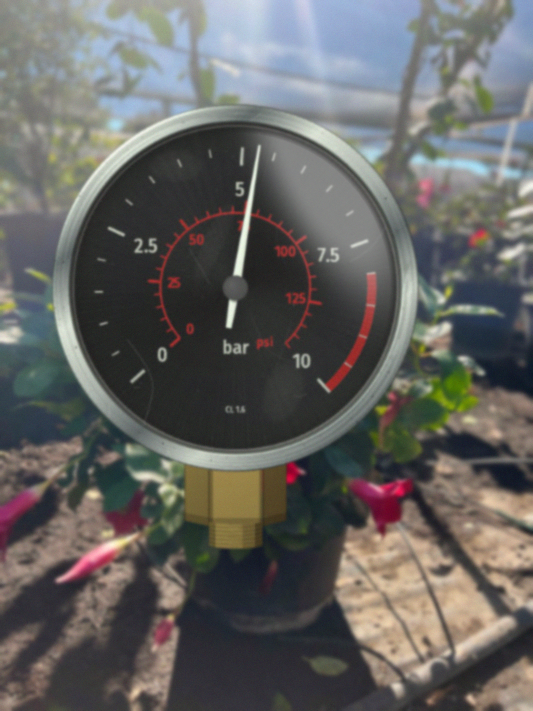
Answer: {"value": 5.25, "unit": "bar"}
